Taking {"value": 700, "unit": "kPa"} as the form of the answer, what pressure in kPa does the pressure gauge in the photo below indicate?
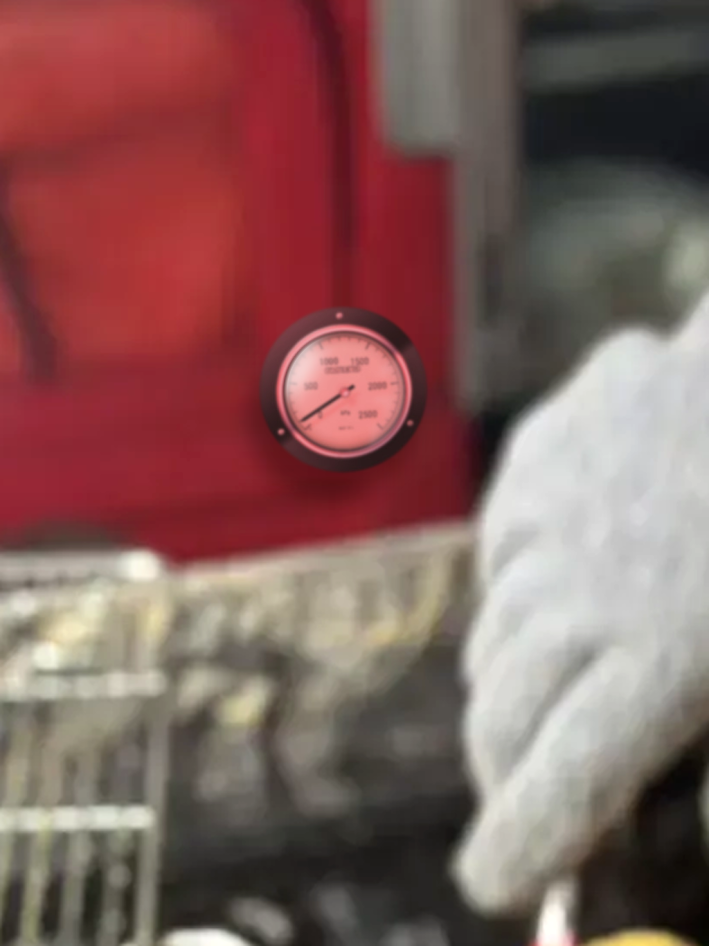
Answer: {"value": 100, "unit": "kPa"}
